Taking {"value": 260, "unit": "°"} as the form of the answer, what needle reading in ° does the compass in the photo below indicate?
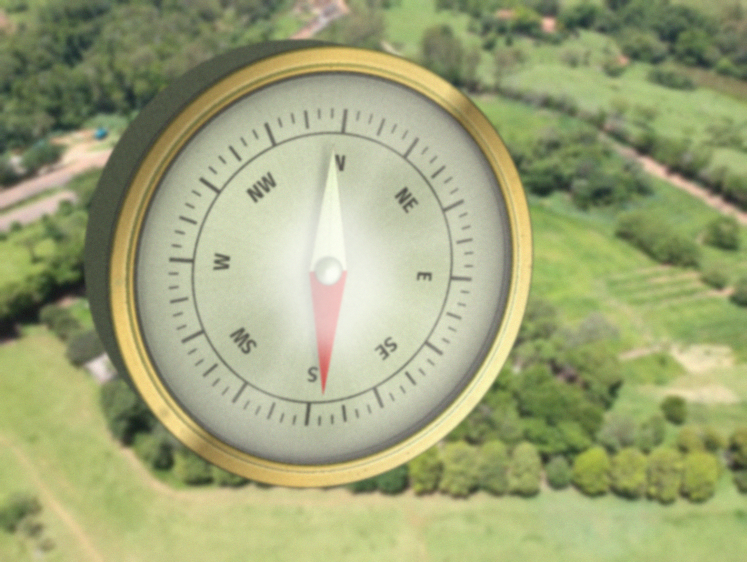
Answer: {"value": 175, "unit": "°"}
